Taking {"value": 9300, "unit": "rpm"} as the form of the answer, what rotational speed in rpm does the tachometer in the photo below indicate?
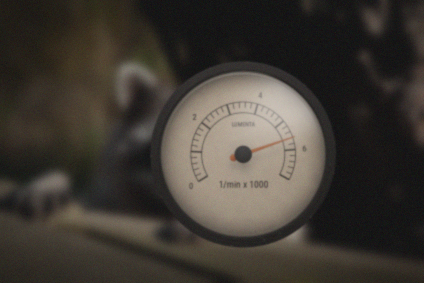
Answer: {"value": 5600, "unit": "rpm"}
